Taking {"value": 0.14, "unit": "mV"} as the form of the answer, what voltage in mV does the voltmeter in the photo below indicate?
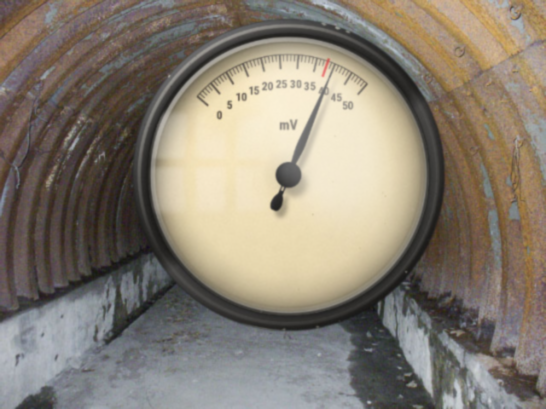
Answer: {"value": 40, "unit": "mV"}
